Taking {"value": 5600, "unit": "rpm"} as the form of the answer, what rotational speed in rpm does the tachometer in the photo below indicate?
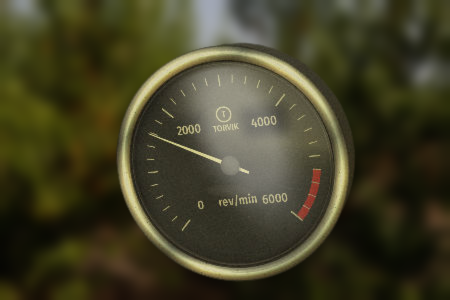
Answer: {"value": 1600, "unit": "rpm"}
